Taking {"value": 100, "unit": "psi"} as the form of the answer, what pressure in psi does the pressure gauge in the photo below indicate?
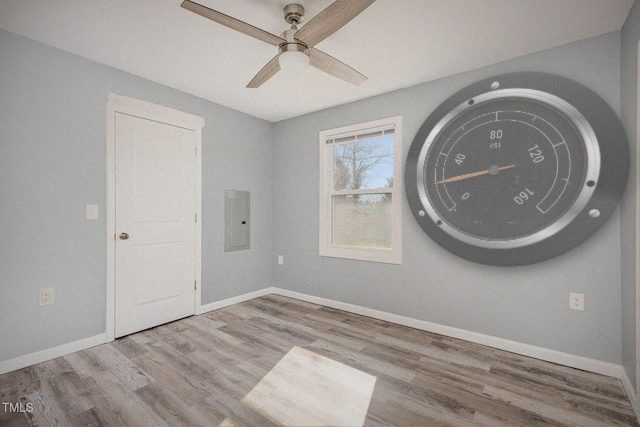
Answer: {"value": 20, "unit": "psi"}
